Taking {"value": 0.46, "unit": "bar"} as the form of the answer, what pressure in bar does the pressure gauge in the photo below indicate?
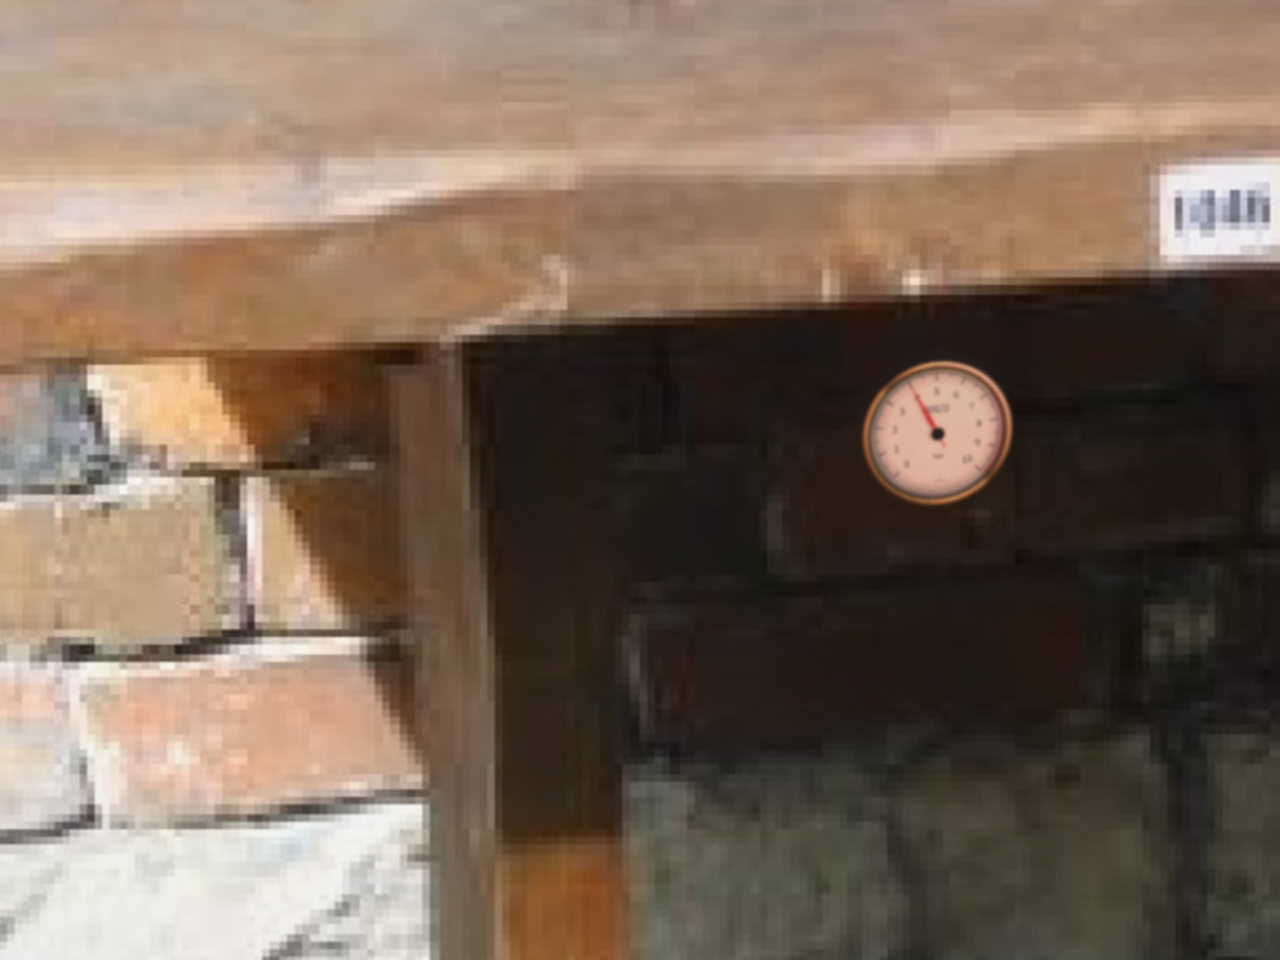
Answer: {"value": 4, "unit": "bar"}
